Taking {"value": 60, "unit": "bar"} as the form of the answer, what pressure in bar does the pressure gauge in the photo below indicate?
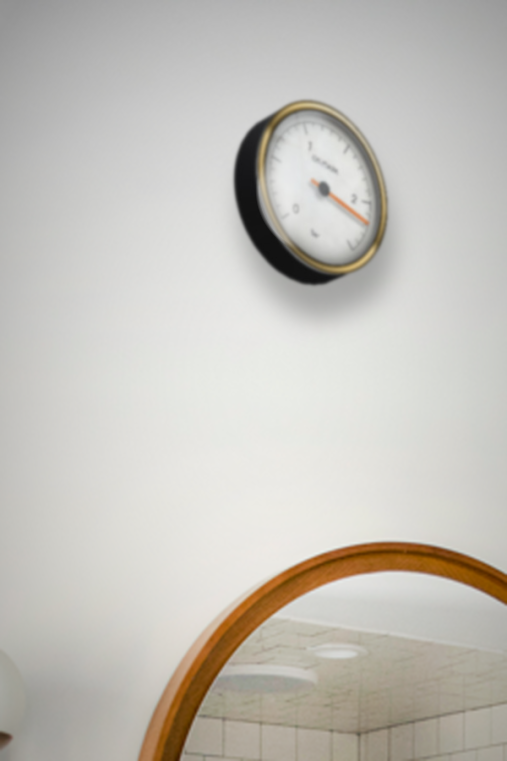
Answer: {"value": 2.2, "unit": "bar"}
